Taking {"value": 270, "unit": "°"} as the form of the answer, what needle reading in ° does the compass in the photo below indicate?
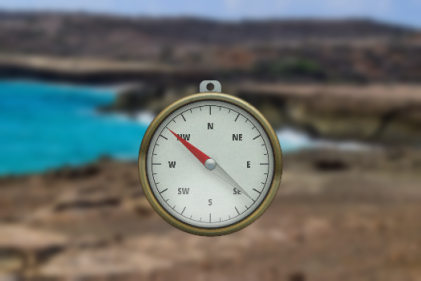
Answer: {"value": 310, "unit": "°"}
